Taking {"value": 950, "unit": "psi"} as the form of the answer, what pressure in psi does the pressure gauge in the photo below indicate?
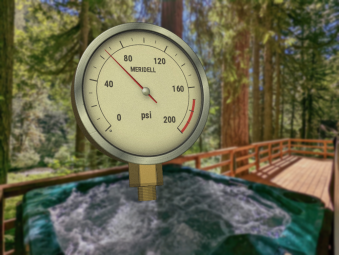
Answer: {"value": 65, "unit": "psi"}
